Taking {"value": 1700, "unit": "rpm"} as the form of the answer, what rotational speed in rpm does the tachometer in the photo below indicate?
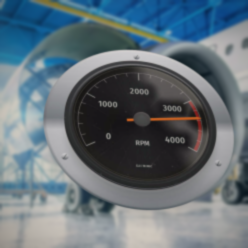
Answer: {"value": 3400, "unit": "rpm"}
